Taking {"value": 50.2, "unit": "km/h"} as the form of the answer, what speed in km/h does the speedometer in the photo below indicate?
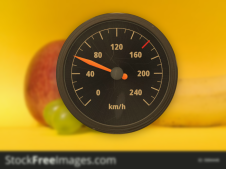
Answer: {"value": 60, "unit": "km/h"}
